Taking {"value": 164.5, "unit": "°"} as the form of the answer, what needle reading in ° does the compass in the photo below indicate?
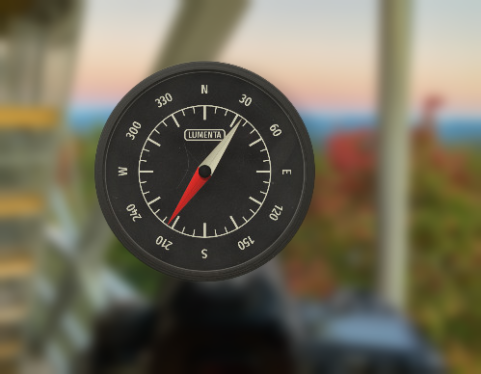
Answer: {"value": 215, "unit": "°"}
